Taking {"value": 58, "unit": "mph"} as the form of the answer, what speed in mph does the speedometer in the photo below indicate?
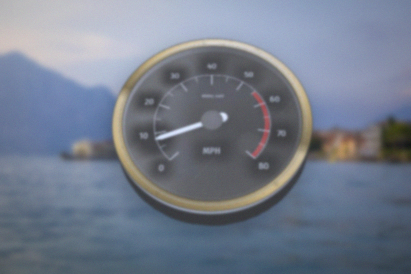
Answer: {"value": 7.5, "unit": "mph"}
